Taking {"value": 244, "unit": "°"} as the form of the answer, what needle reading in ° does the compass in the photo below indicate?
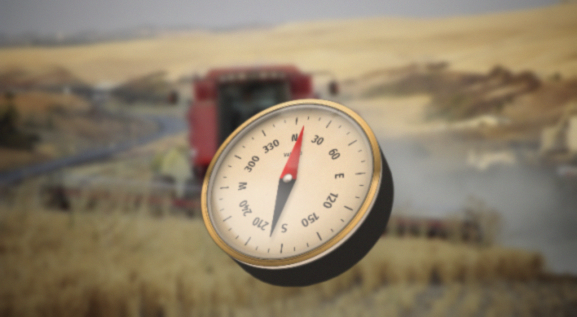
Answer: {"value": 10, "unit": "°"}
